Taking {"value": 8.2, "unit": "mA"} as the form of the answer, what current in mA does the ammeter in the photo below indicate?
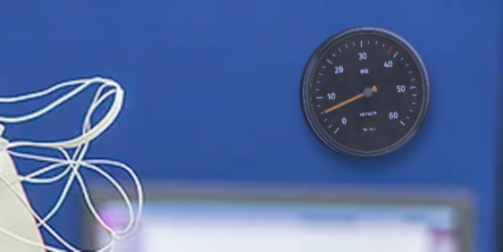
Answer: {"value": 6, "unit": "mA"}
